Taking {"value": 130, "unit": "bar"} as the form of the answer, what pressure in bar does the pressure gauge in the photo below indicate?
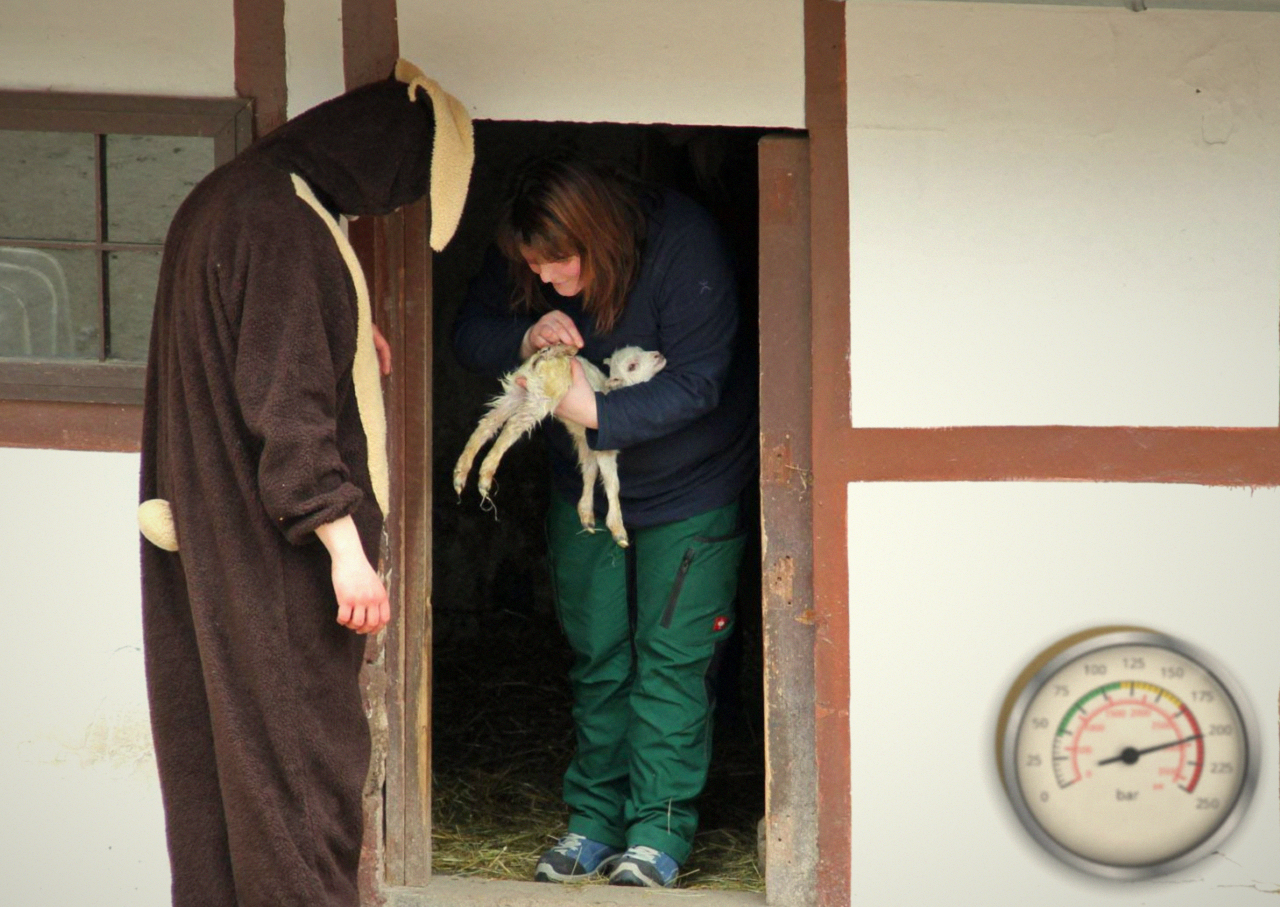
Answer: {"value": 200, "unit": "bar"}
